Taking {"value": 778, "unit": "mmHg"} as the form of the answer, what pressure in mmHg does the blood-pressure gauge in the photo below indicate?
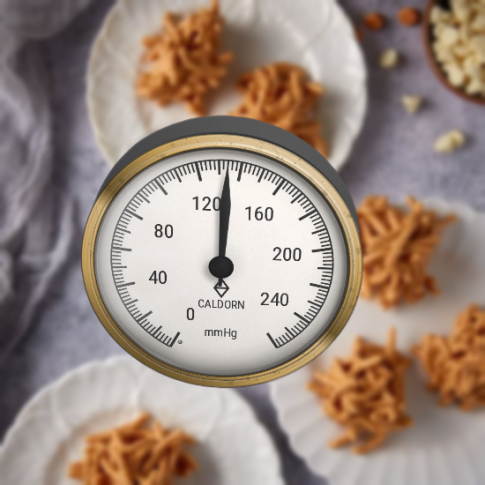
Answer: {"value": 134, "unit": "mmHg"}
